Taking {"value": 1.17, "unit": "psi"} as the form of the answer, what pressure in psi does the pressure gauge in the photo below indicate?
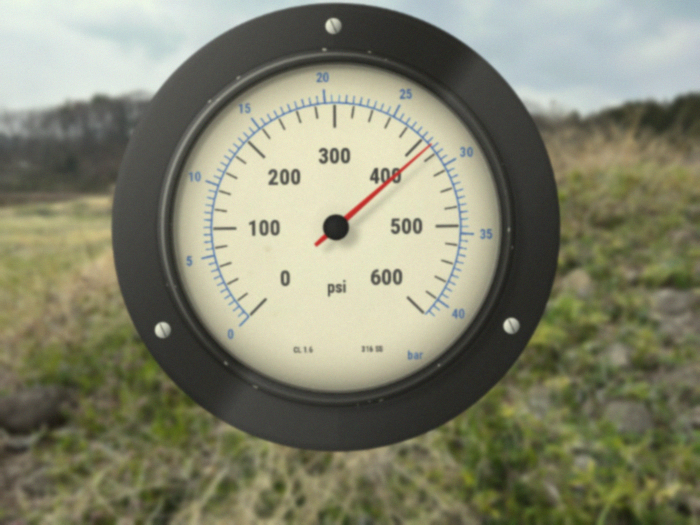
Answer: {"value": 410, "unit": "psi"}
